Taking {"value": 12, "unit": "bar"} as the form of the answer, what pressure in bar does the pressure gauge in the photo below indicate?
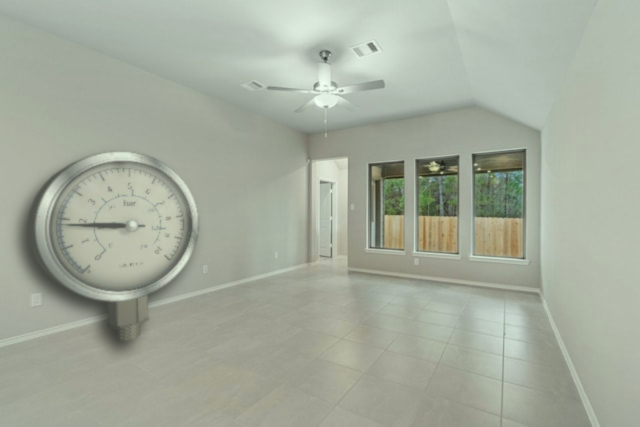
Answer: {"value": 1.8, "unit": "bar"}
